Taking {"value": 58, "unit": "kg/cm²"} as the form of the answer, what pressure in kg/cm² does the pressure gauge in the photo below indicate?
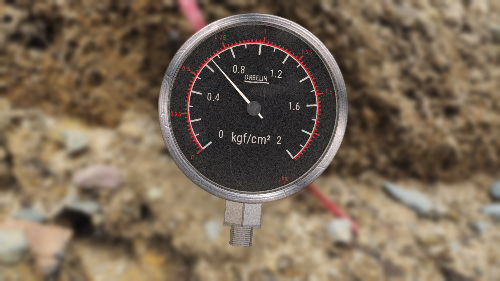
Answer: {"value": 0.65, "unit": "kg/cm²"}
